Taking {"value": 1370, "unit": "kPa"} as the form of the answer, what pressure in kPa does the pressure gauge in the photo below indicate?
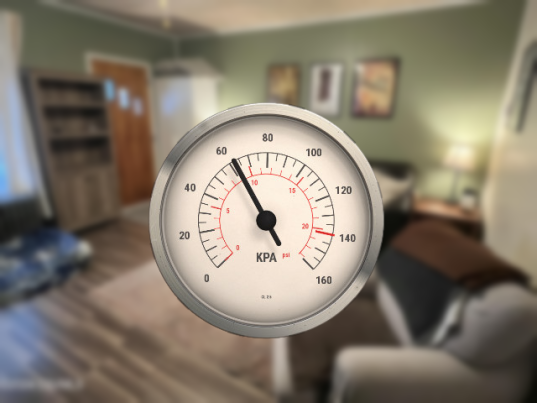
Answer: {"value": 62.5, "unit": "kPa"}
